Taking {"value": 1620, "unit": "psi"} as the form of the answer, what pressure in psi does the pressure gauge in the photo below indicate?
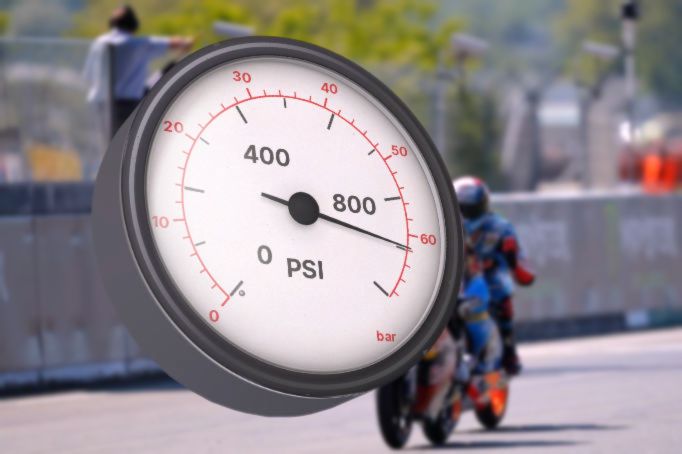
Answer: {"value": 900, "unit": "psi"}
